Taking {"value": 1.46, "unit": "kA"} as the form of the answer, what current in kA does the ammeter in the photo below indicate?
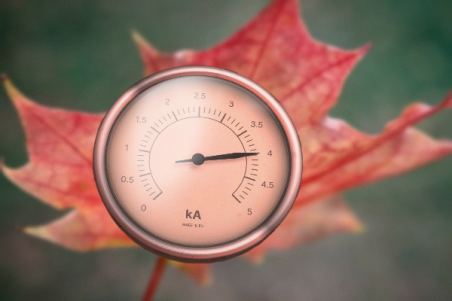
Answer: {"value": 4, "unit": "kA"}
